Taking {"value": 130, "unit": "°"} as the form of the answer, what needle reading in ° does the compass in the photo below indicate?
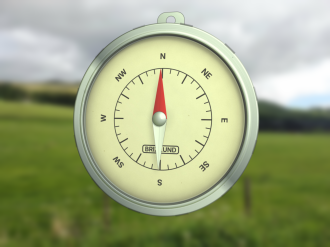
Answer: {"value": 0, "unit": "°"}
